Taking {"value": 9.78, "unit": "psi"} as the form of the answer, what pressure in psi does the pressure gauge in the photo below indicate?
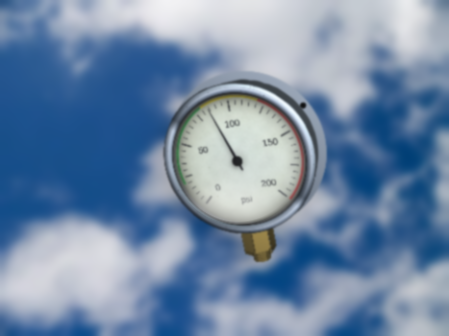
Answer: {"value": 85, "unit": "psi"}
